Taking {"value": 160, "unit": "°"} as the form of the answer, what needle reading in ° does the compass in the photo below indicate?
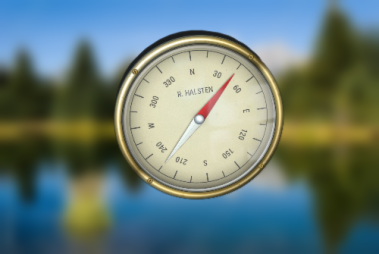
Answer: {"value": 45, "unit": "°"}
